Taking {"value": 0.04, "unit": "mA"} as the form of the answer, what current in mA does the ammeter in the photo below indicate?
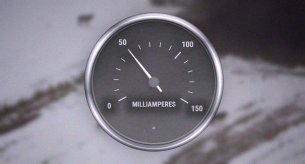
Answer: {"value": 50, "unit": "mA"}
